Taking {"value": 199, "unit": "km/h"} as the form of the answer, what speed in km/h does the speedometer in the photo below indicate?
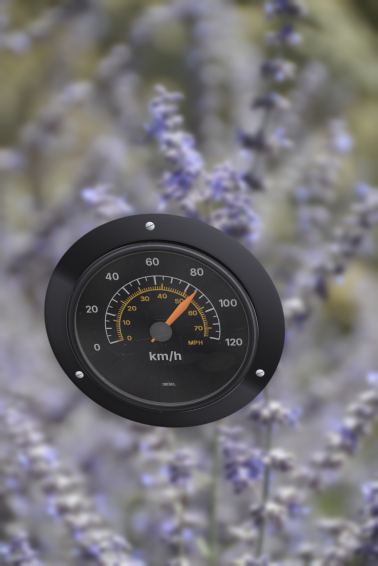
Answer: {"value": 85, "unit": "km/h"}
